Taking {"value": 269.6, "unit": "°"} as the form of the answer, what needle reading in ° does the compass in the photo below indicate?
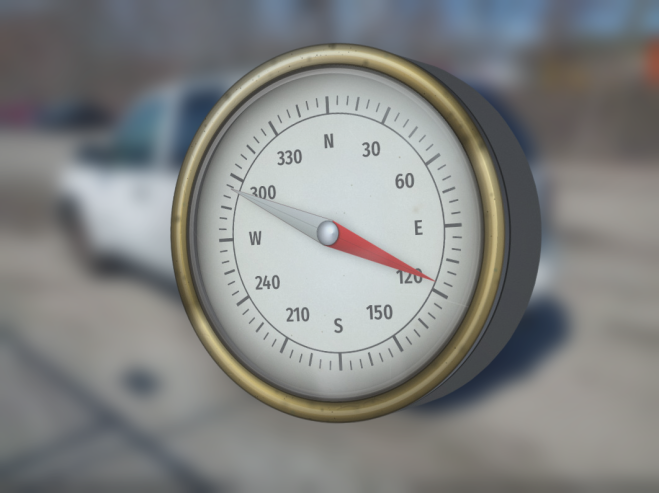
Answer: {"value": 115, "unit": "°"}
